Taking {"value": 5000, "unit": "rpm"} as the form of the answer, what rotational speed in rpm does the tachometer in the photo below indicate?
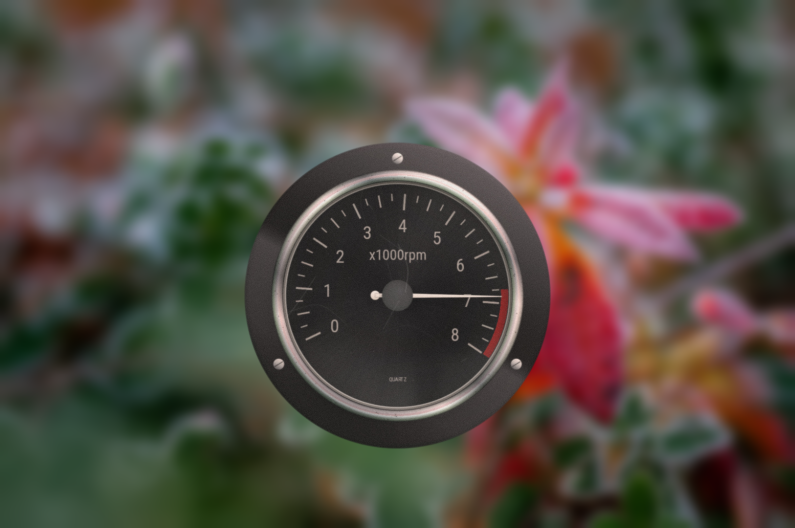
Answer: {"value": 6875, "unit": "rpm"}
